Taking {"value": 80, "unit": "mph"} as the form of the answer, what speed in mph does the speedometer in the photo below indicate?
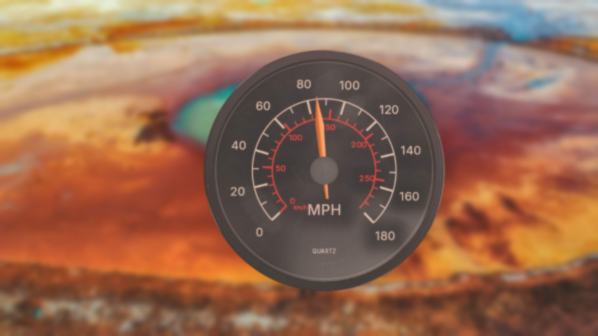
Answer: {"value": 85, "unit": "mph"}
